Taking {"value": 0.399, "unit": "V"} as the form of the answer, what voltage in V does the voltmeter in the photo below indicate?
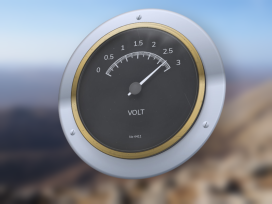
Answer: {"value": 2.75, "unit": "V"}
